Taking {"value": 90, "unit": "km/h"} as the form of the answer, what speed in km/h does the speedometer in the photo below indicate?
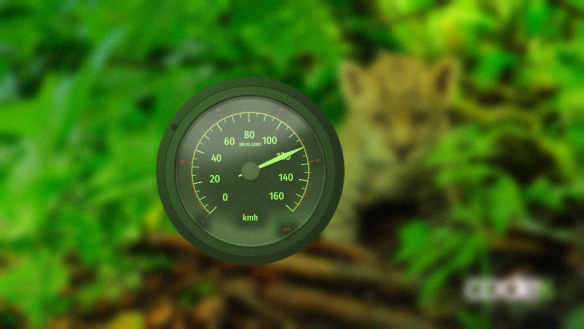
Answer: {"value": 120, "unit": "km/h"}
